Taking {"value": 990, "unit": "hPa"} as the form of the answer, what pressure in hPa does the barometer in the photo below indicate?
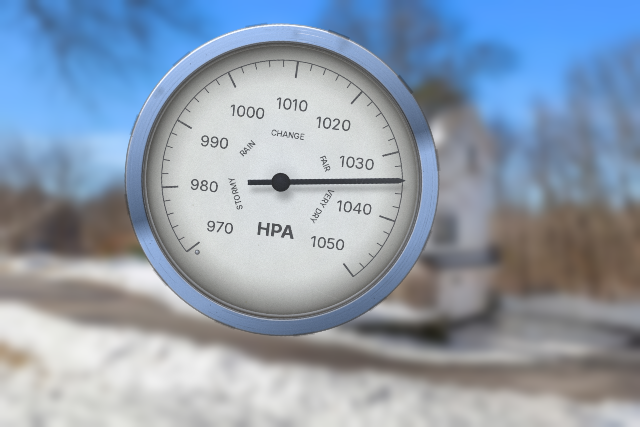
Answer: {"value": 1034, "unit": "hPa"}
